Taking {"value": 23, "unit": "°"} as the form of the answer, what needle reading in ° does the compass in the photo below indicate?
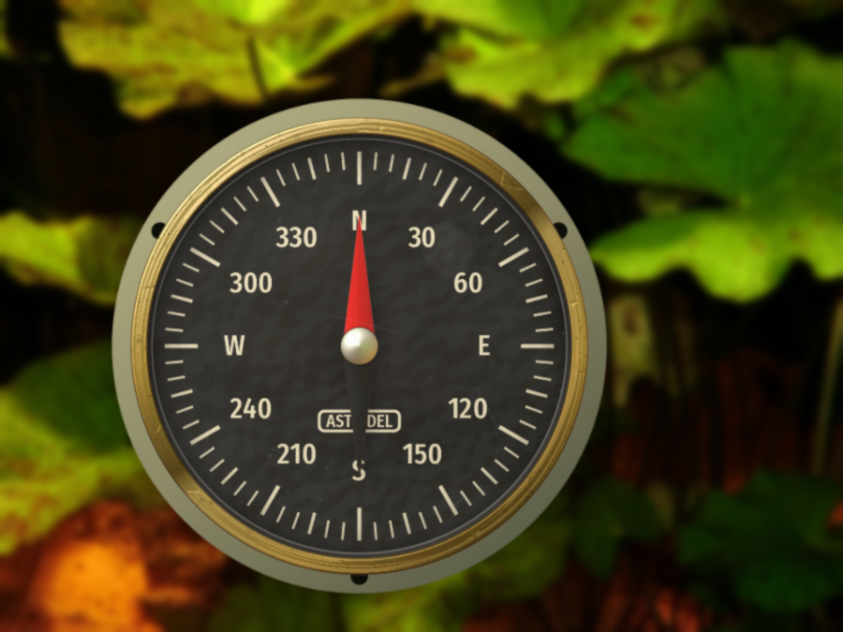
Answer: {"value": 0, "unit": "°"}
